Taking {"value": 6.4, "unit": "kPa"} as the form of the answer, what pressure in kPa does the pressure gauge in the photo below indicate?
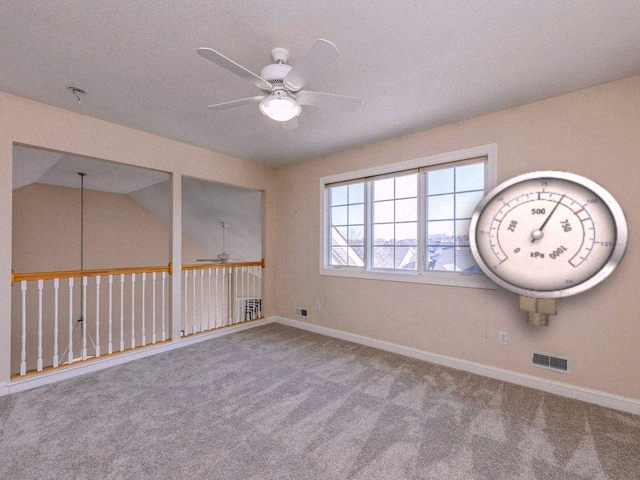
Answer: {"value": 600, "unit": "kPa"}
